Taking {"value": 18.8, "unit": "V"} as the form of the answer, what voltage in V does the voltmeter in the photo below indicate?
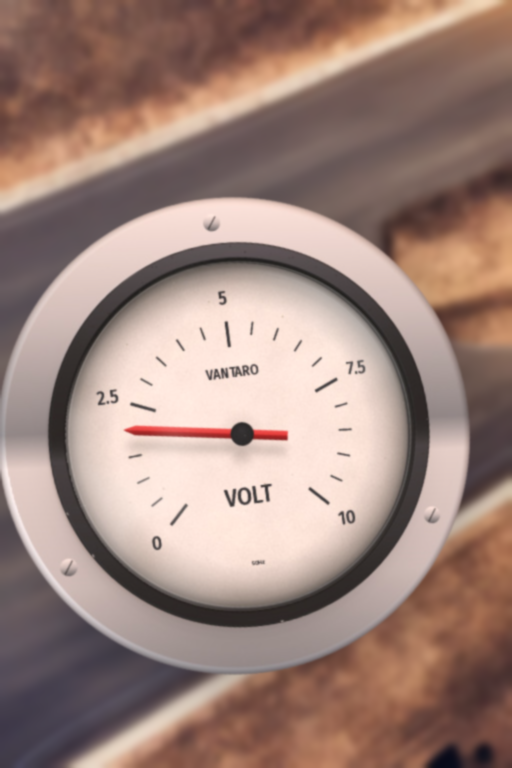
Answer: {"value": 2, "unit": "V"}
